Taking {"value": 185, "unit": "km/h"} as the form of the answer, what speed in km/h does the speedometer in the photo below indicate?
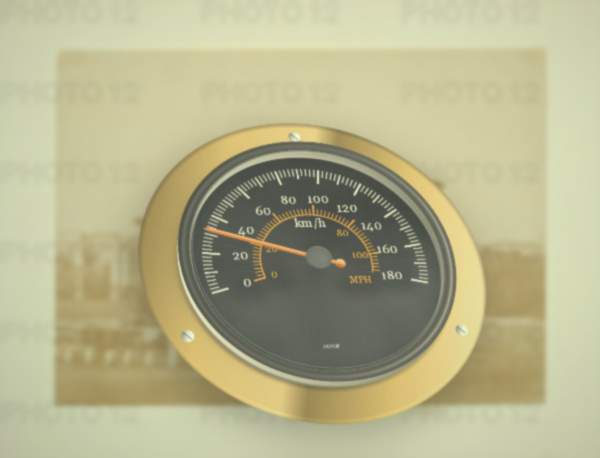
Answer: {"value": 30, "unit": "km/h"}
